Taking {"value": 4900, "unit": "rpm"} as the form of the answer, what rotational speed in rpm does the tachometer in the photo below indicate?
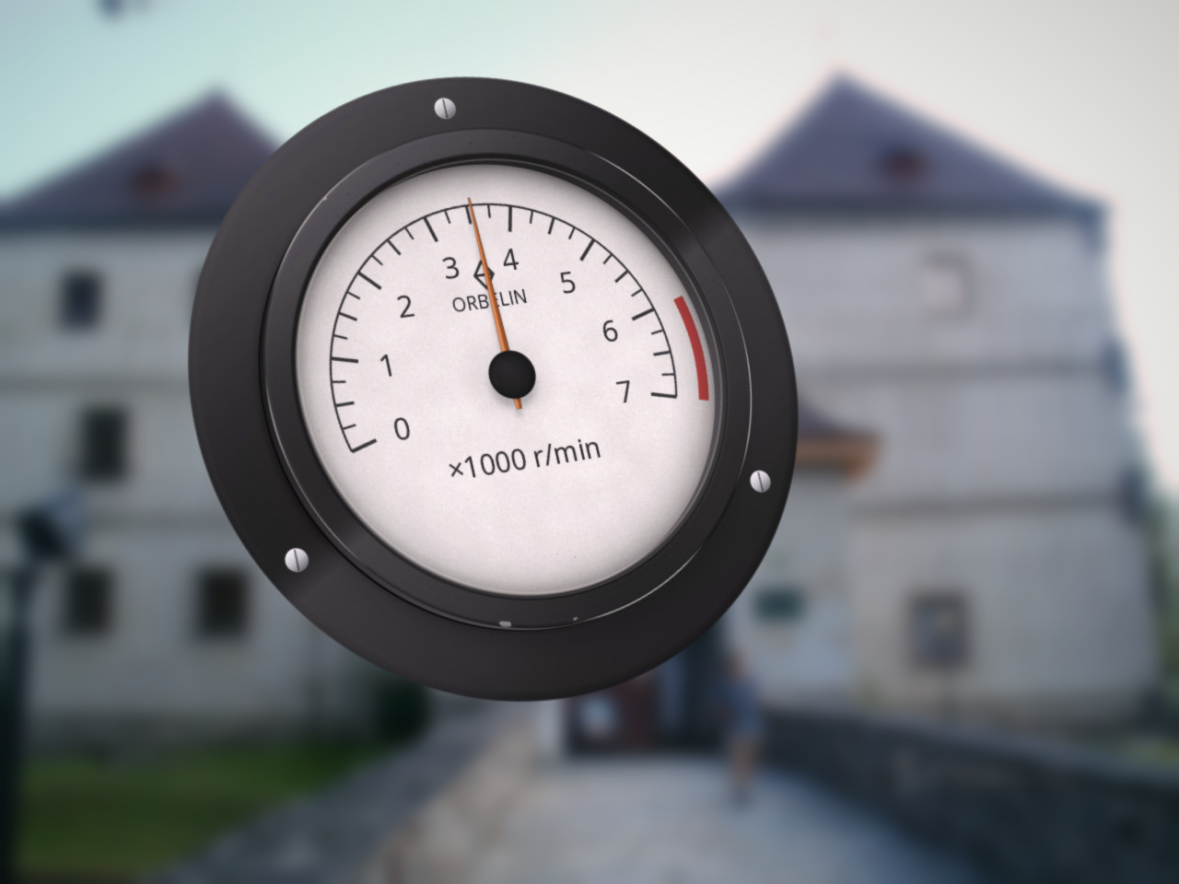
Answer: {"value": 3500, "unit": "rpm"}
